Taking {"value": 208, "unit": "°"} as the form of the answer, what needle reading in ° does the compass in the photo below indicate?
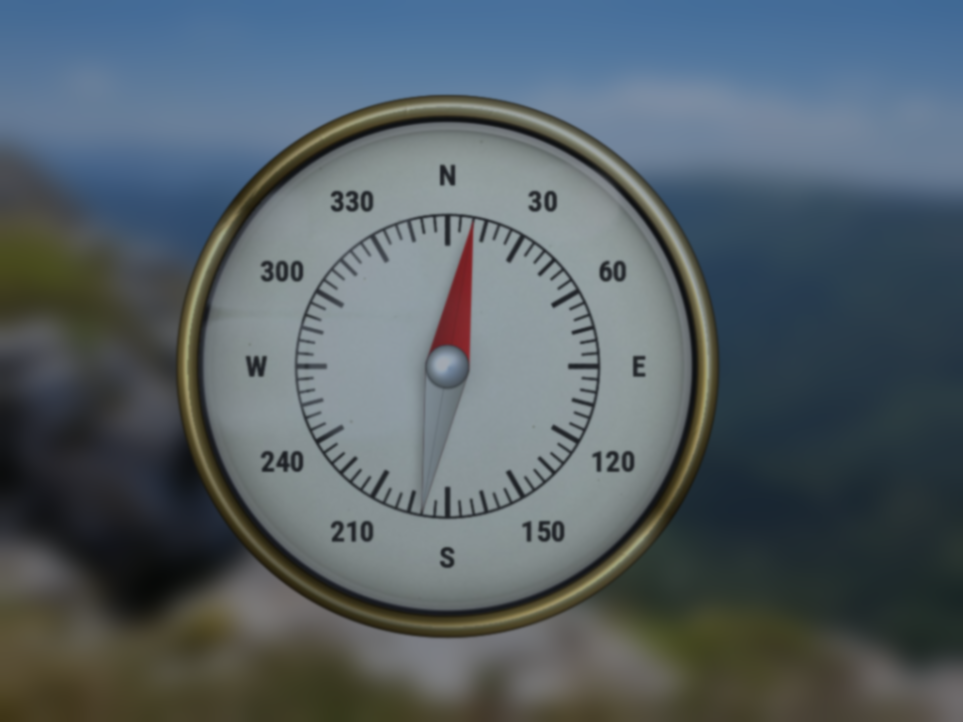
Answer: {"value": 10, "unit": "°"}
